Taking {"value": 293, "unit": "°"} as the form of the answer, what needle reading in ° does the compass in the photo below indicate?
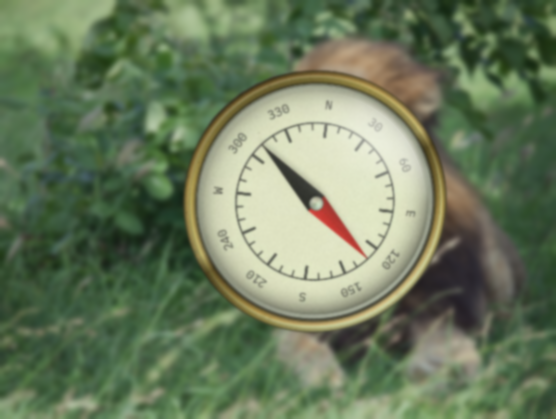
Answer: {"value": 130, "unit": "°"}
